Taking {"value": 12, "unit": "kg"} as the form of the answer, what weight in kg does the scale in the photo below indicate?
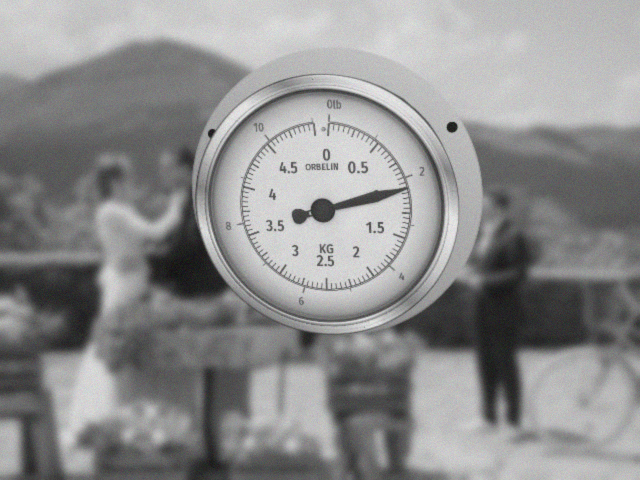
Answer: {"value": 1, "unit": "kg"}
